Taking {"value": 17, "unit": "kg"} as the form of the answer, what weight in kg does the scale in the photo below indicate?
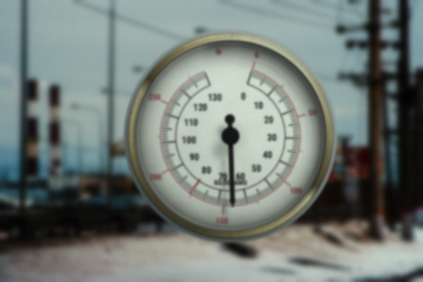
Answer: {"value": 65, "unit": "kg"}
